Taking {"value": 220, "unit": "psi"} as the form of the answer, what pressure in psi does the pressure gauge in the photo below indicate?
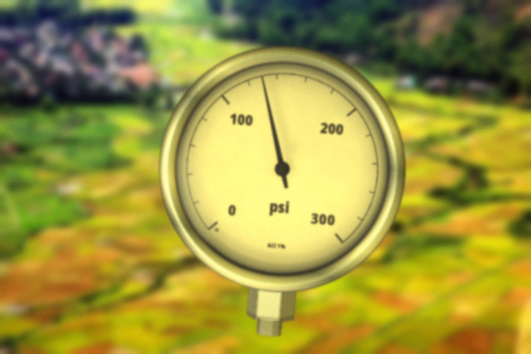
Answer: {"value": 130, "unit": "psi"}
